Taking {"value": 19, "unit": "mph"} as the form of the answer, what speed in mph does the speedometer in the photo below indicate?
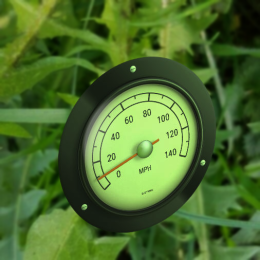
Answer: {"value": 10, "unit": "mph"}
